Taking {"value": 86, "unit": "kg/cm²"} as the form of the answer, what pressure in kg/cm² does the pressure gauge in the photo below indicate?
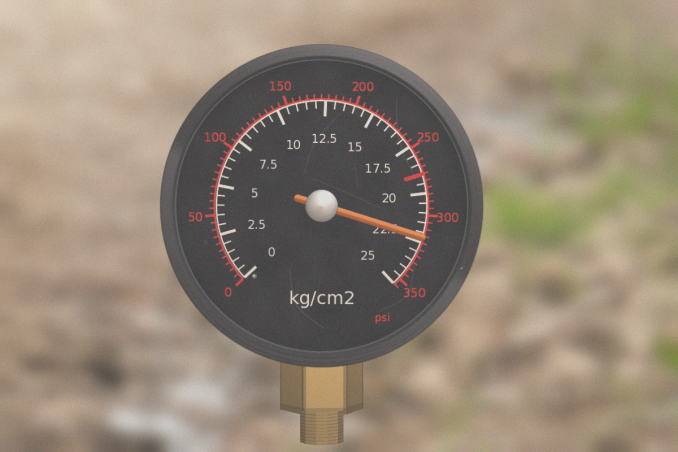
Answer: {"value": 22.25, "unit": "kg/cm²"}
